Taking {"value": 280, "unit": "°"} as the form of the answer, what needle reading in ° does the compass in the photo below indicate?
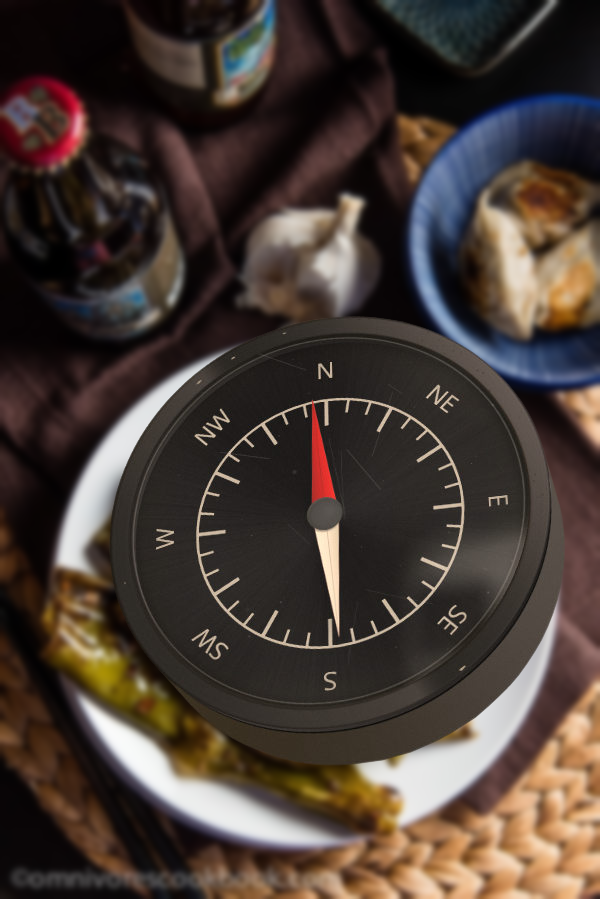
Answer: {"value": 355, "unit": "°"}
